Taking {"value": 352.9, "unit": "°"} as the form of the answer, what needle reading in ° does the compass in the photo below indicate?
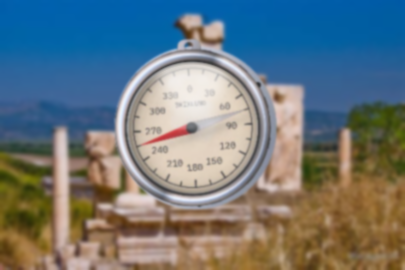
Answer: {"value": 255, "unit": "°"}
